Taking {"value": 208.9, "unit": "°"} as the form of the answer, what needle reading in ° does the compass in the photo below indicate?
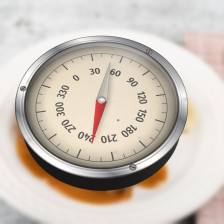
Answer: {"value": 230, "unit": "°"}
